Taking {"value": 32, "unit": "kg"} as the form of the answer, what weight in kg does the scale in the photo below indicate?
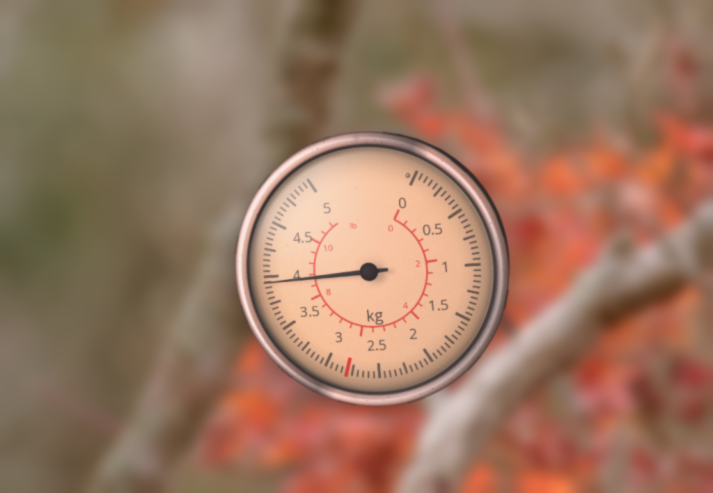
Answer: {"value": 3.95, "unit": "kg"}
